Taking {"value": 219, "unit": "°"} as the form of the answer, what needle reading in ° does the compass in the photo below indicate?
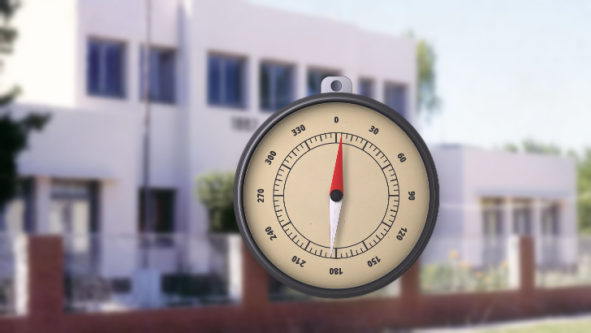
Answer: {"value": 5, "unit": "°"}
